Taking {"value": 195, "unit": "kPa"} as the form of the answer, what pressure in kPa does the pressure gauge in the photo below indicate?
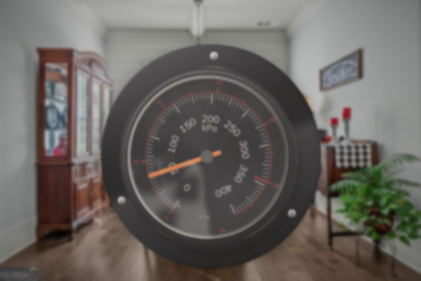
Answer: {"value": 50, "unit": "kPa"}
